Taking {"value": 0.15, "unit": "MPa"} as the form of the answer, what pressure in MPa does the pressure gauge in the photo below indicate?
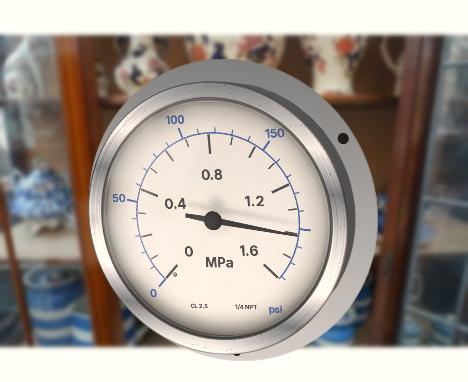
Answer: {"value": 1.4, "unit": "MPa"}
